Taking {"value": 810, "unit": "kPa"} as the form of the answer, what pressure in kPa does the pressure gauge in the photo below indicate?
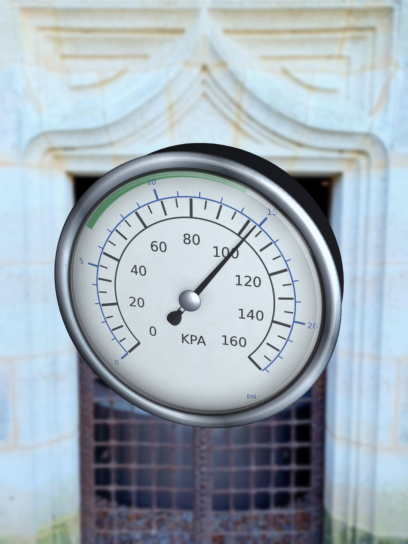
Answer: {"value": 102.5, "unit": "kPa"}
